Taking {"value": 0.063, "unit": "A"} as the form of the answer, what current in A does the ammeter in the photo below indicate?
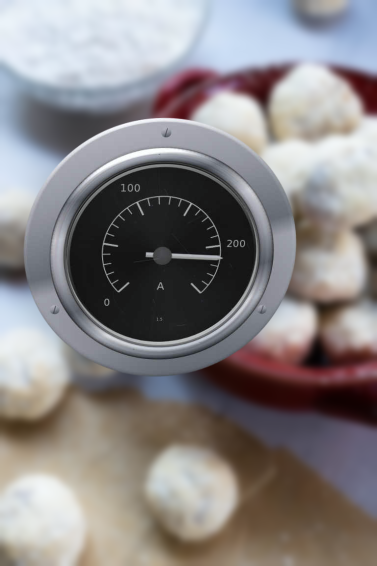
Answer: {"value": 210, "unit": "A"}
